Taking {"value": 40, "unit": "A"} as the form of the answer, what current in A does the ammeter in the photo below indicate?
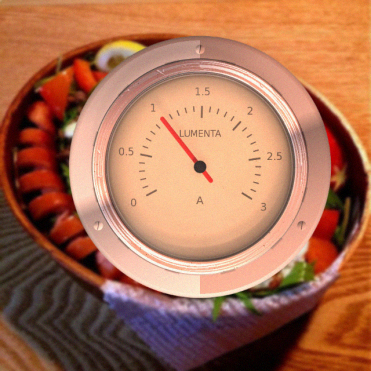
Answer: {"value": 1, "unit": "A"}
